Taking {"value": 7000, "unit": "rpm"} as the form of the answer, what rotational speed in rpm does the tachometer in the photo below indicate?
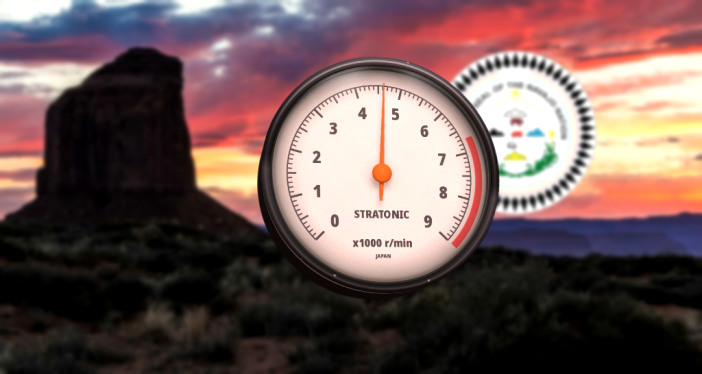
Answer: {"value": 4600, "unit": "rpm"}
